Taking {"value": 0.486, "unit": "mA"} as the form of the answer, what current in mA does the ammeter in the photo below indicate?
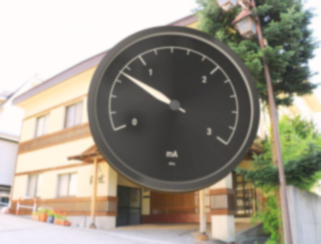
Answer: {"value": 0.7, "unit": "mA"}
